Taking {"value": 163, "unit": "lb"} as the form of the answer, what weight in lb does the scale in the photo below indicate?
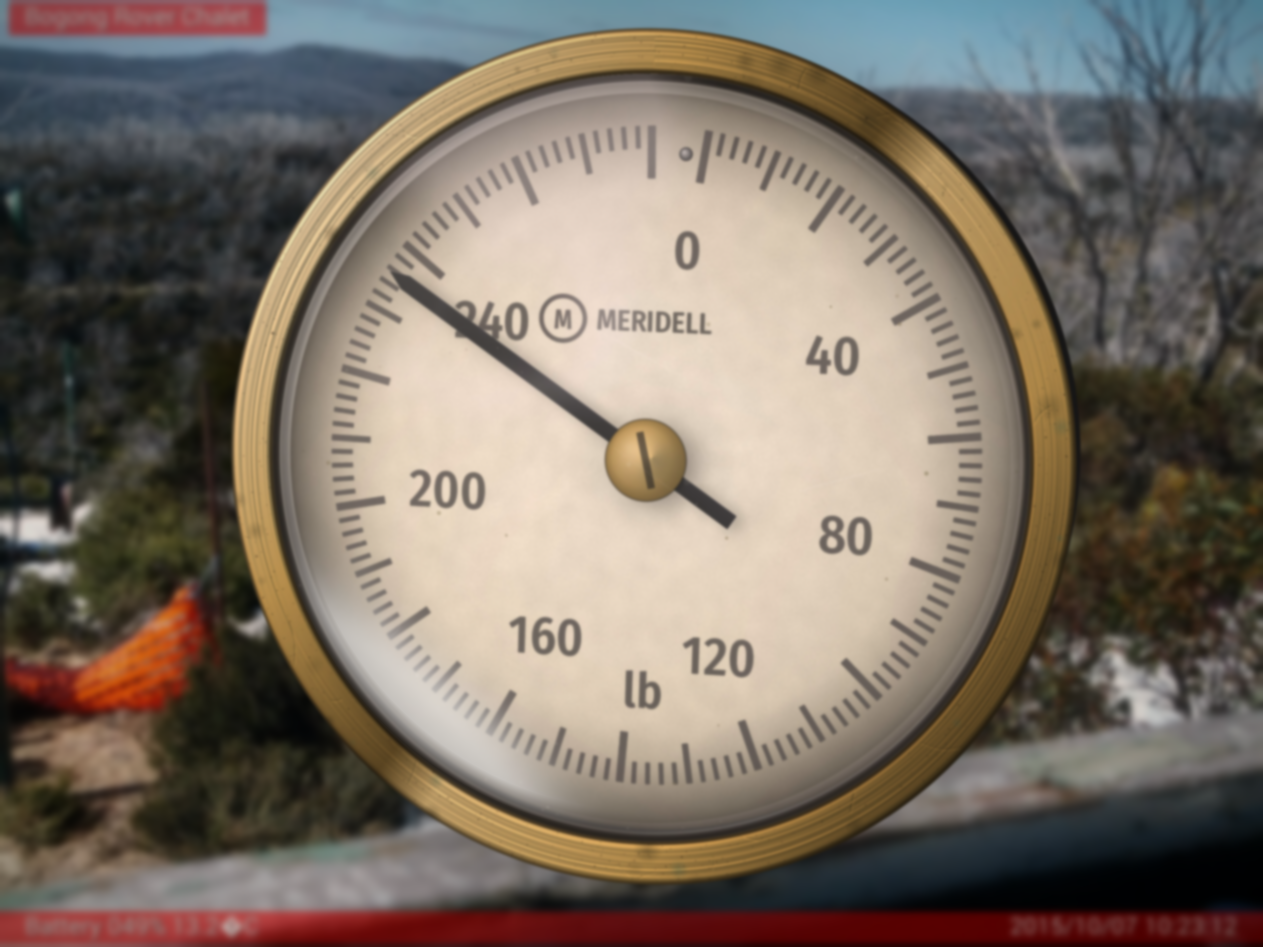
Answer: {"value": 236, "unit": "lb"}
